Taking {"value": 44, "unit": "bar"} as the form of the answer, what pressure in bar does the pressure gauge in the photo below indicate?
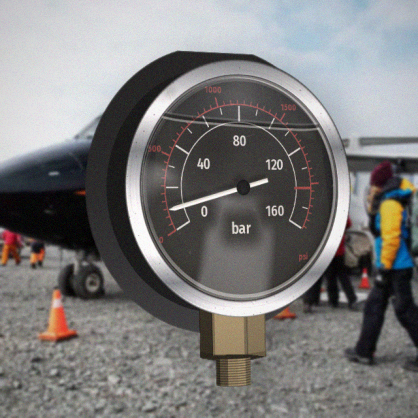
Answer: {"value": 10, "unit": "bar"}
